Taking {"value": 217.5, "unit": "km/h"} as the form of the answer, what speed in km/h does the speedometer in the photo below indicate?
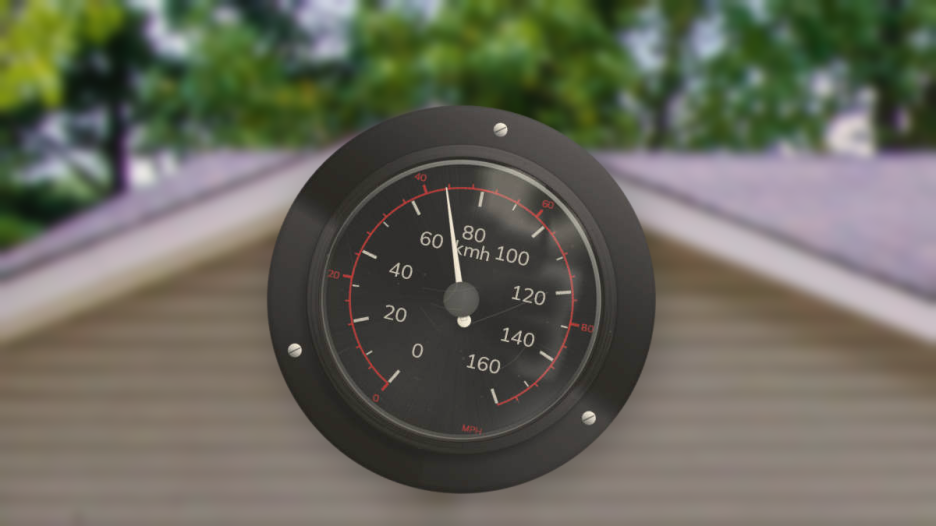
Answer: {"value": 70, "unit": "km/h"}
